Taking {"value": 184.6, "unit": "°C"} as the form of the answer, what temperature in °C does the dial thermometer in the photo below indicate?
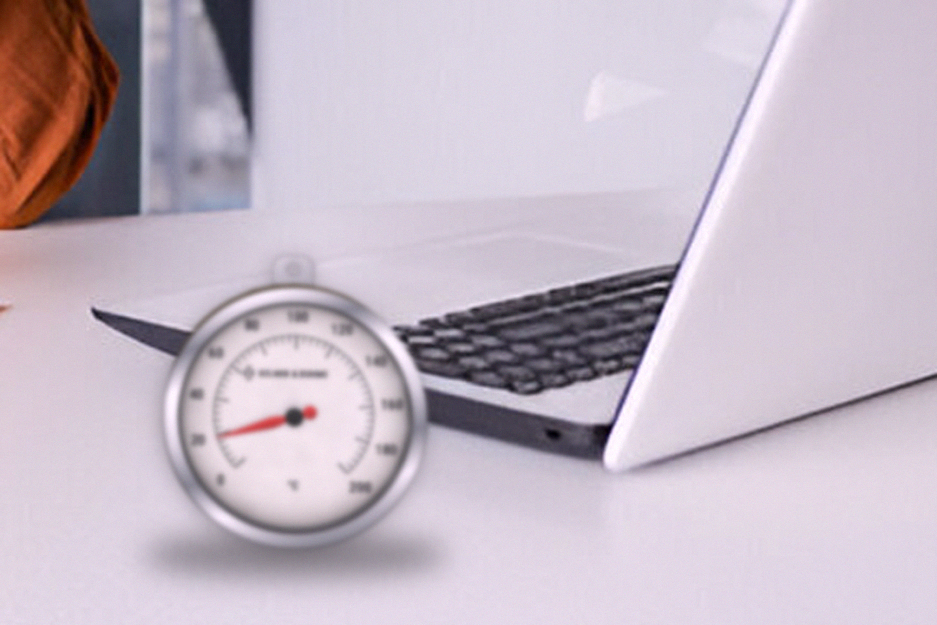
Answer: {"value": 20, "unit": "°C"}
